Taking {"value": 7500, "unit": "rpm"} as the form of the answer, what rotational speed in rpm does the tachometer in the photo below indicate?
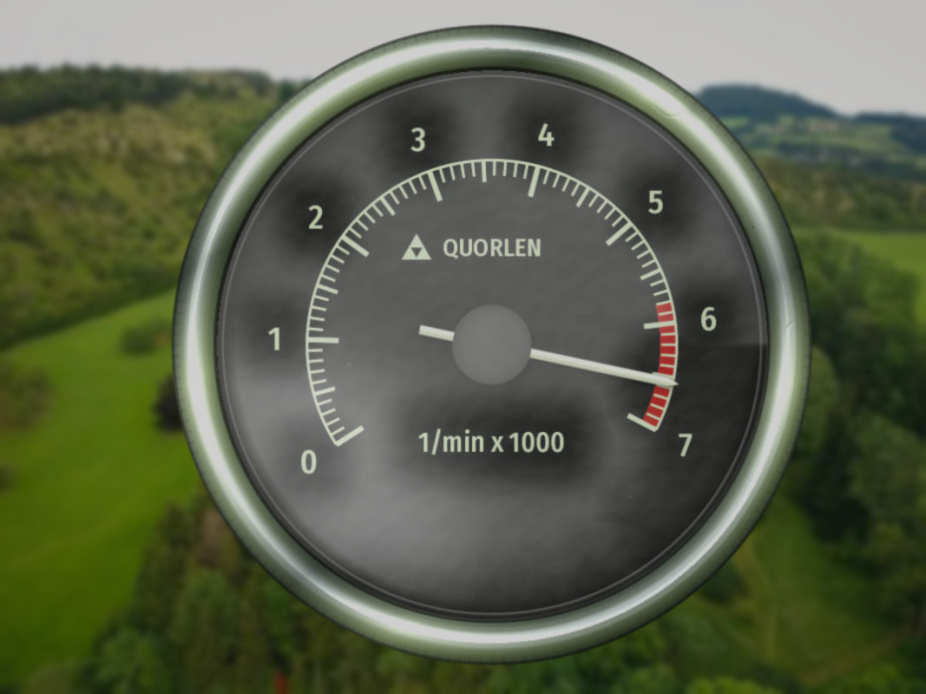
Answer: {"value": 6550, "unit": "rpm"}
